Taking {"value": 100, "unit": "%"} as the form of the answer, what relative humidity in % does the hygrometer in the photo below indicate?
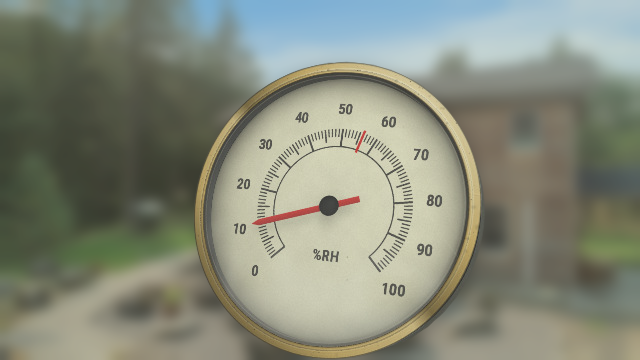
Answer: {"value": 10, "unit": "%"}
